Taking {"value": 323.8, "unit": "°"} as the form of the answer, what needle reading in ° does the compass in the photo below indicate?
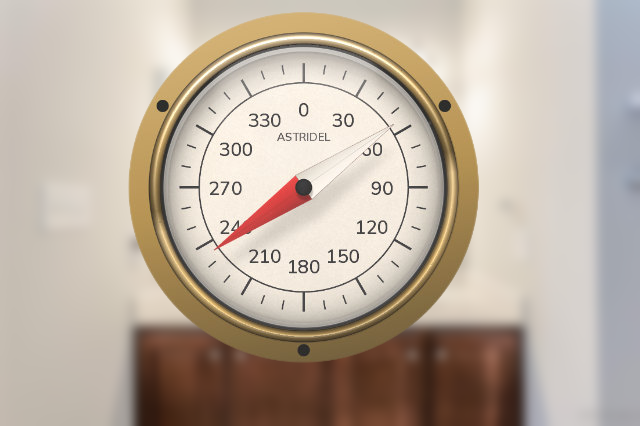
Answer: {"value": 235, "unit": "°"}
